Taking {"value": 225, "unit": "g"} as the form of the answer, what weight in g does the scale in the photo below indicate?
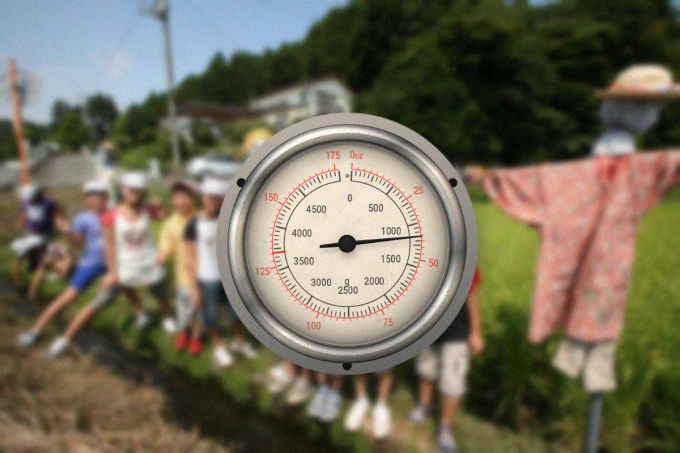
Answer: {"value": 1150, "unit": "g"}
